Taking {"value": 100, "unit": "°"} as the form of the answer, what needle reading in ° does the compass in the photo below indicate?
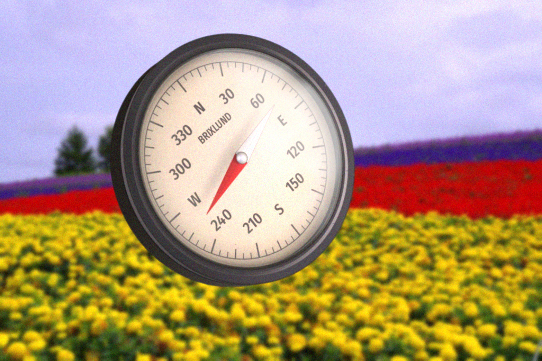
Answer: {"value": 255, "unit": "°"}
